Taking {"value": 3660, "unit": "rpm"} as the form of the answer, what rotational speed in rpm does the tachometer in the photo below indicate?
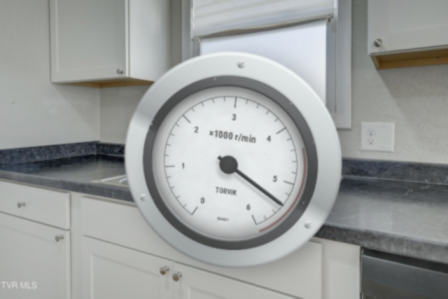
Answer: {"value": 5400, "unit": "rpm"}
